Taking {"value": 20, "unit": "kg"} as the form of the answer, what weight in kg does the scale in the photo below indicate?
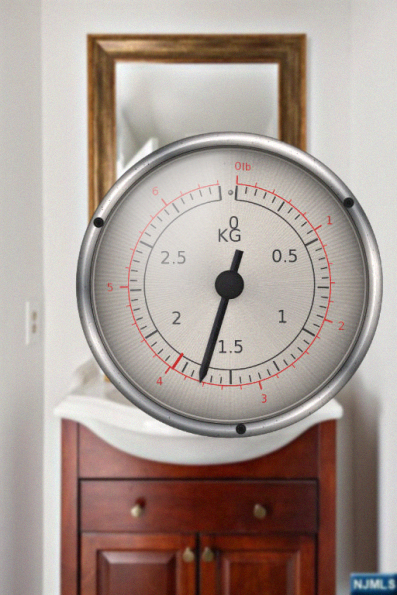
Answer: {"value": 1.65, "unit": "kg"}
